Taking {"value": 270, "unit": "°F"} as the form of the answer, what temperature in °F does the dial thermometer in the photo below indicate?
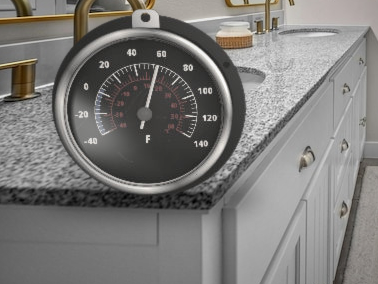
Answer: {"value": 60, "unit": "°F"}
